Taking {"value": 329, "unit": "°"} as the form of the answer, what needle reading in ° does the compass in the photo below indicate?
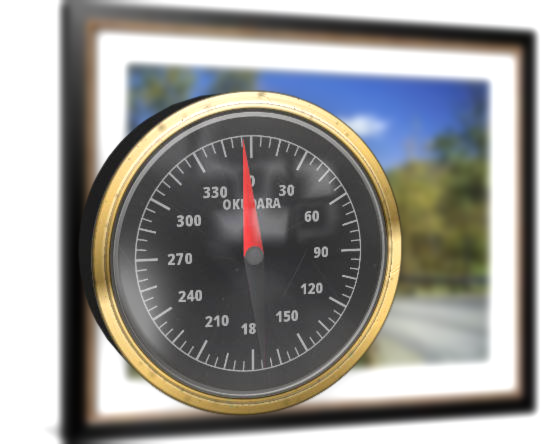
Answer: {"value": 355, "unit": "°"}
